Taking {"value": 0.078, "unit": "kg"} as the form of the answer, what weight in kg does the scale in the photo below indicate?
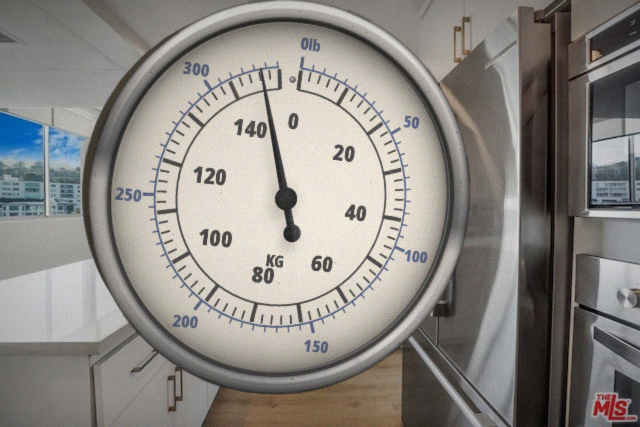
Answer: {"value": 146, "unit": "kg"}
